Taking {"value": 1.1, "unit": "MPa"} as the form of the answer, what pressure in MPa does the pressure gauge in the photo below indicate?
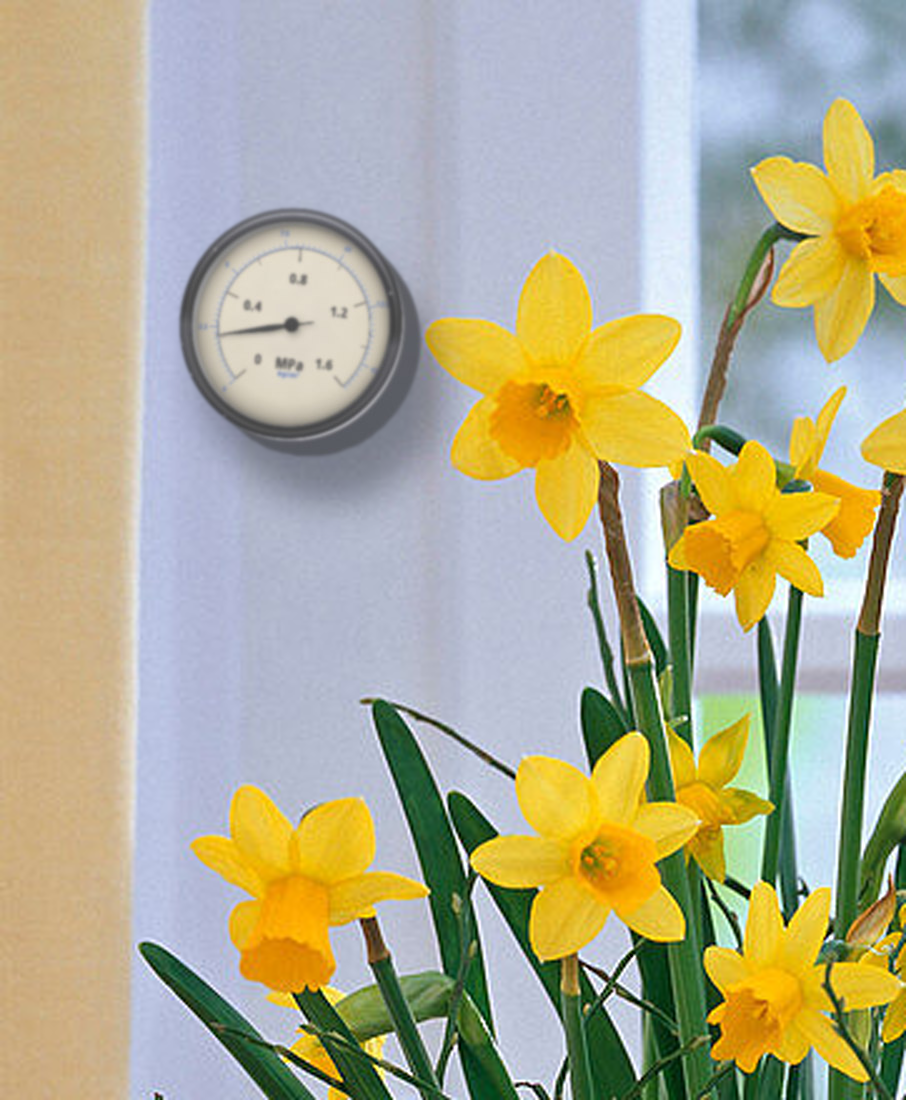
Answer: {"value": 0.2, "unit": "MPa"}
